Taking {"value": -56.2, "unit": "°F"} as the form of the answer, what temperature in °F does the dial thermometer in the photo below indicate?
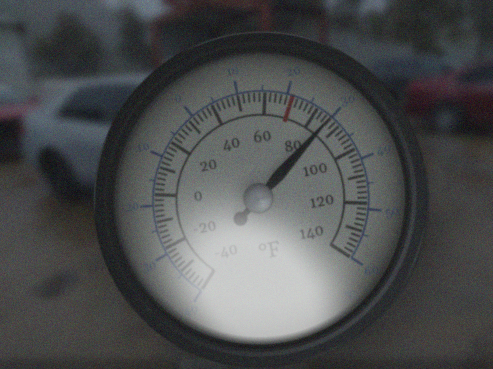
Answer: {"value": 86, "unit": "°F"}
